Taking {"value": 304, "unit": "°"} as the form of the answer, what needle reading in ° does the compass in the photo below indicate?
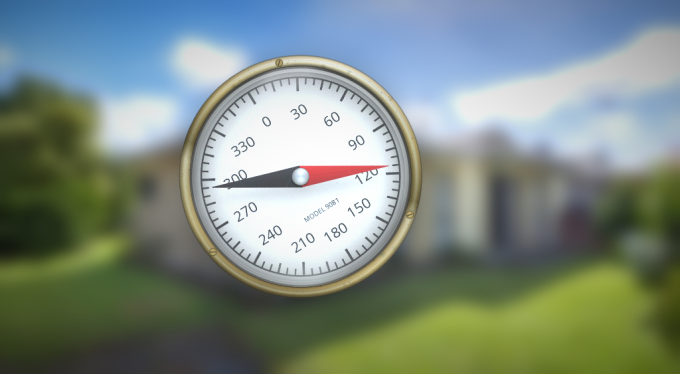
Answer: {"value": 115, "unit": "°"}
